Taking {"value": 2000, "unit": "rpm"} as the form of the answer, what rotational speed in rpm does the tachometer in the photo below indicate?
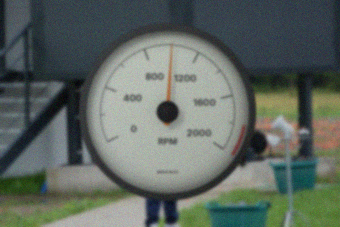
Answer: {"value": 1000, "unit": "rpm"}
